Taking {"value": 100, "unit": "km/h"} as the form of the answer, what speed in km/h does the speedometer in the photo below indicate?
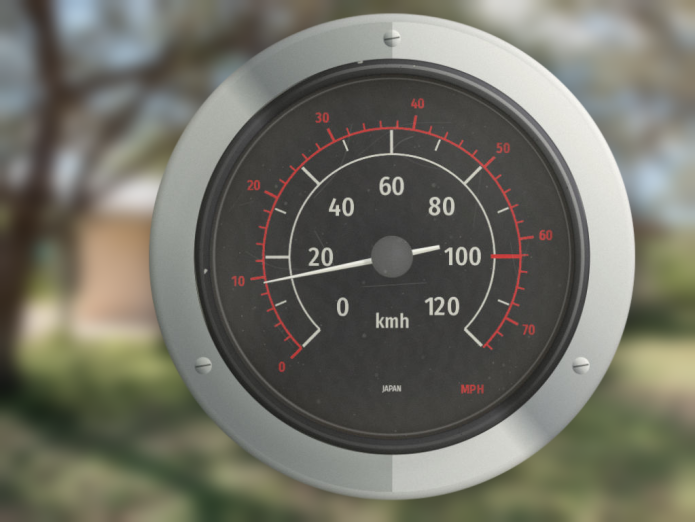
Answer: {"value": 15, "unit": "km/h"}
